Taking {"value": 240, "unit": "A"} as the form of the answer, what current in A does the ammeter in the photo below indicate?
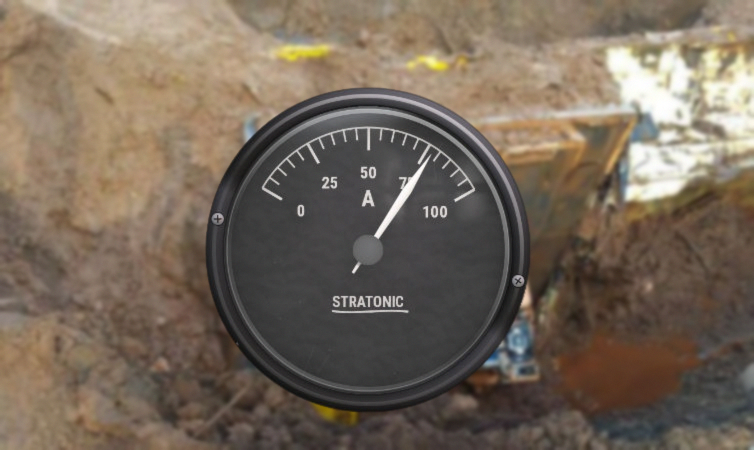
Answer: {"value": 77.5, "unit": "A"}
